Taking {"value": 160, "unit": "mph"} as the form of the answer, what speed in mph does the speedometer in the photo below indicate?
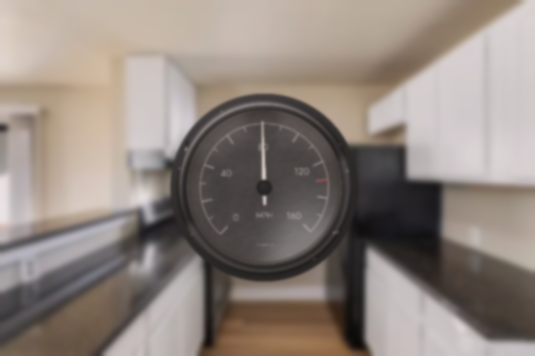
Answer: {"value": 80, "unit": "mph"}
